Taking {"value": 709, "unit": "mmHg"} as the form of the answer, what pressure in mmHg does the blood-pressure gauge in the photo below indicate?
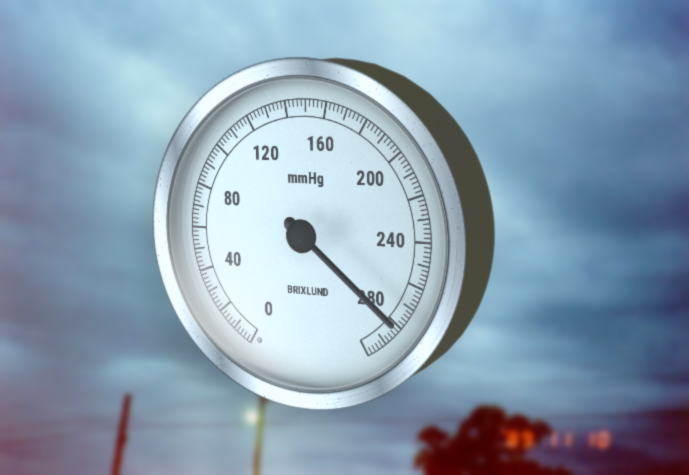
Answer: {"value": 280, "unit": "mmHg"}
